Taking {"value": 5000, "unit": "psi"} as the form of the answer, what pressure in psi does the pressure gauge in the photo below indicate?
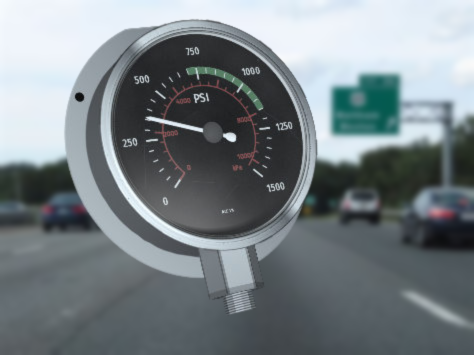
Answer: {"value": 350, "unit": "psi"}
